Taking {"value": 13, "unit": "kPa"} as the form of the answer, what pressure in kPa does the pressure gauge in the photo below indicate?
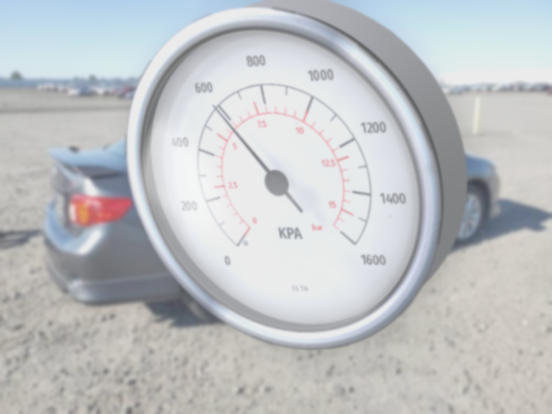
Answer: {"value": 600, "unit": "kPa"}
